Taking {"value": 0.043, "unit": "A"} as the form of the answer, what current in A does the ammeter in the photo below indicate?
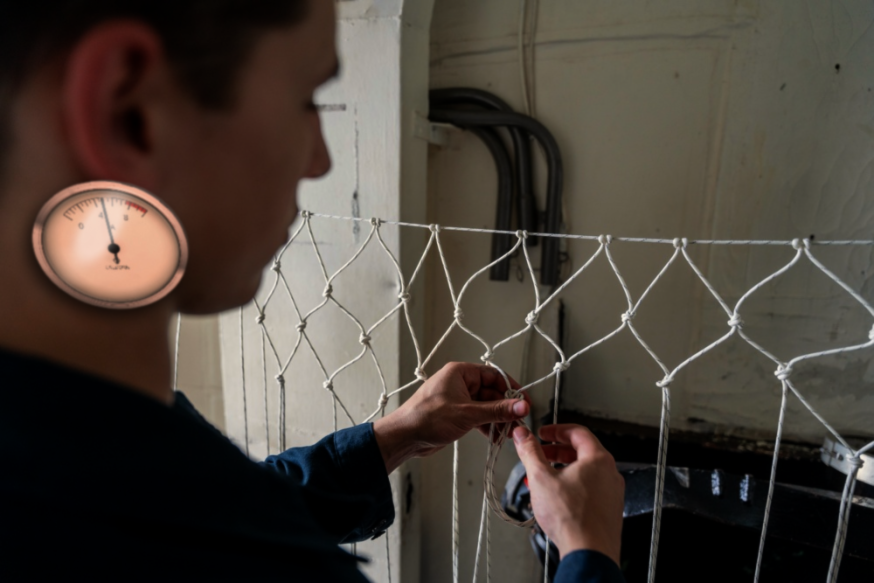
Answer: {"value": 5, "unit": "A"}
